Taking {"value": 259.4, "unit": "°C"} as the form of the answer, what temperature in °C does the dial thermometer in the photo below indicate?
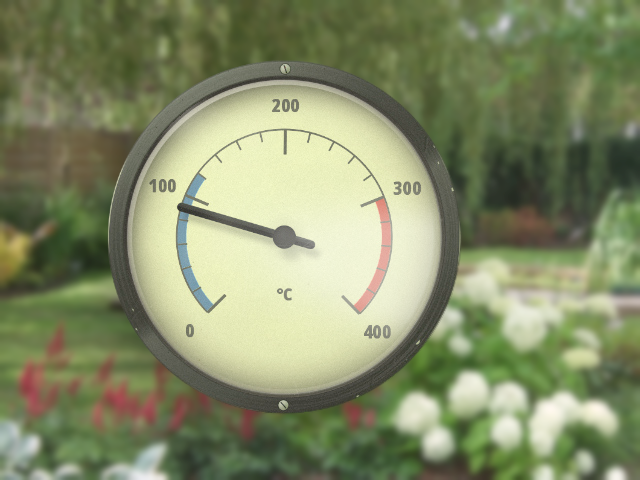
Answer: {"value": 90, "unit": "°C"}
